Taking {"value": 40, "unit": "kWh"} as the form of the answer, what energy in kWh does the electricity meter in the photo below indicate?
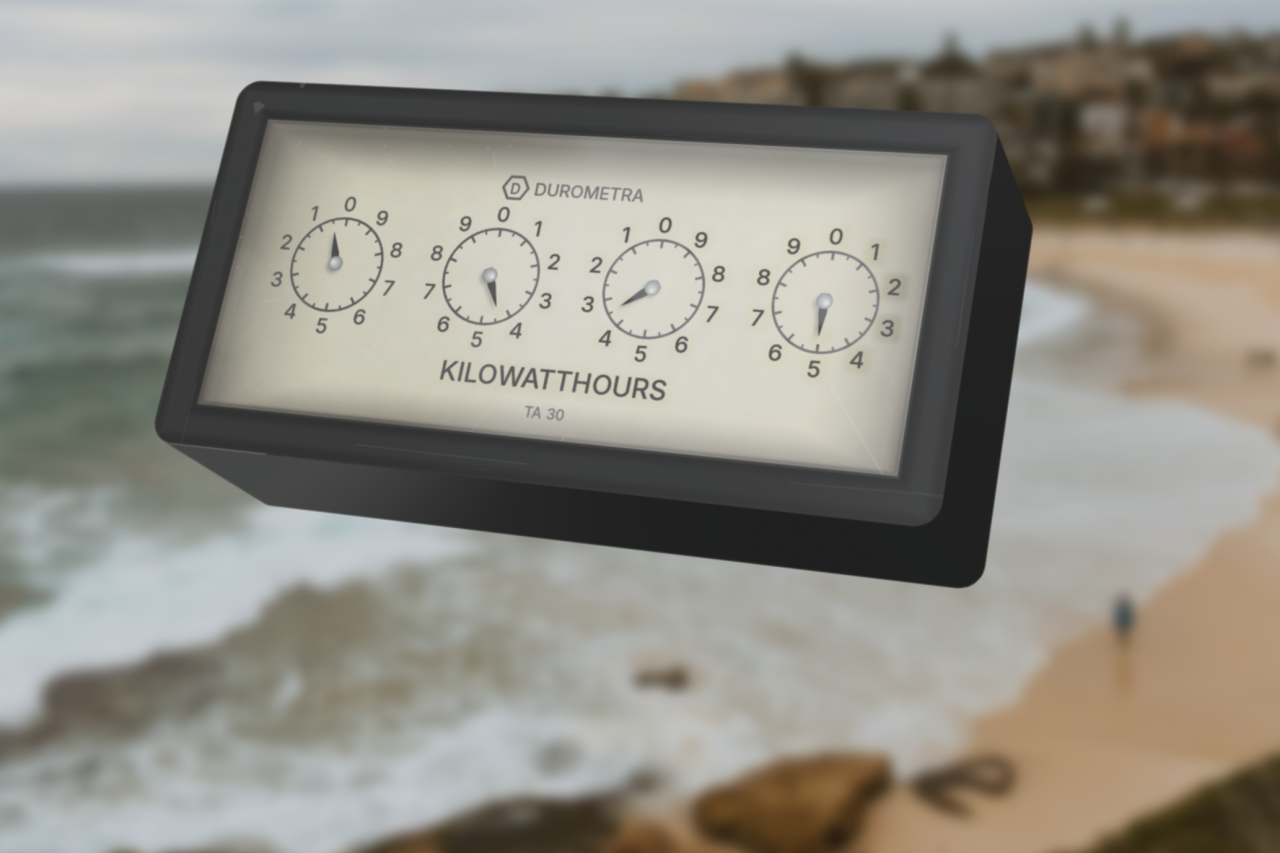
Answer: {"value": 435, "unit": "kWh"}
